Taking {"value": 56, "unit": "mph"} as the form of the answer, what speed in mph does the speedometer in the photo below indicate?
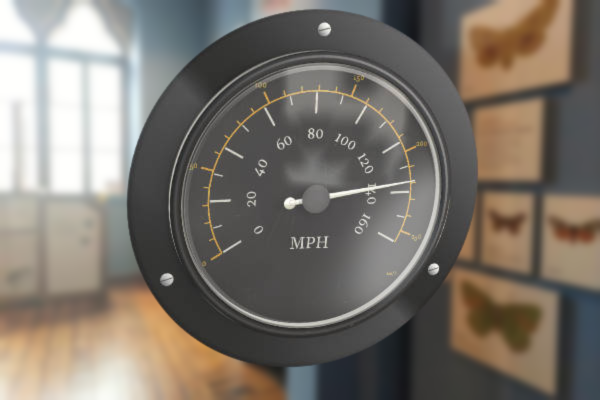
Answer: {"value": 135, "unit": "mph"}
